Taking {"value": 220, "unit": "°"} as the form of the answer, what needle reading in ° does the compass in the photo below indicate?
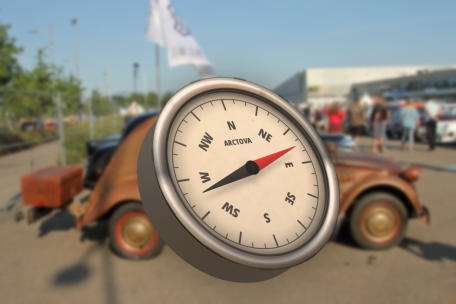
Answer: {"value": 75, "unit": "°"}
